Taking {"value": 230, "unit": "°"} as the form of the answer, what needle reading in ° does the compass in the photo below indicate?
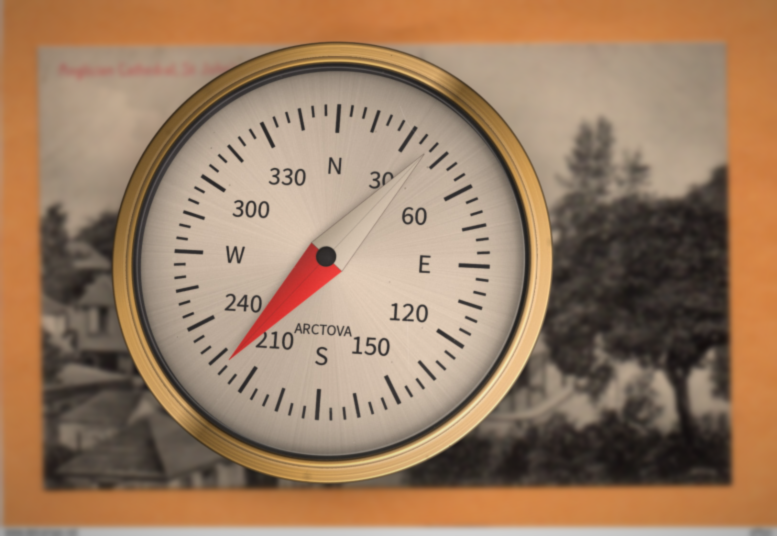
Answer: {"value": 220, "unit": "°"}
